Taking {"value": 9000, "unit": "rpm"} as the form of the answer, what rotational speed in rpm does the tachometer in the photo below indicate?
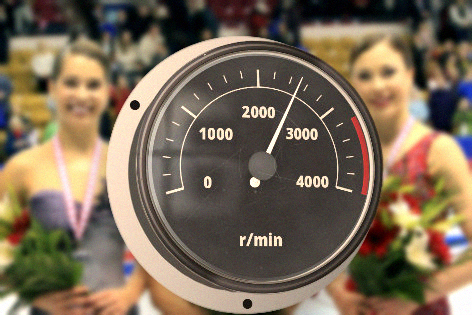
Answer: {"value": 2500, "unit": "rpm"}
